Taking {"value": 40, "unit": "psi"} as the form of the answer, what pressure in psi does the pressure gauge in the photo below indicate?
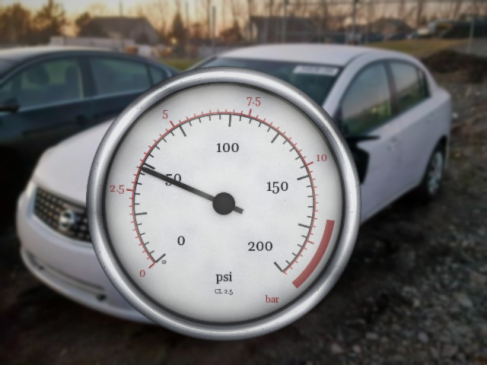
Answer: {"value": 47.5, "unit": "psi"}
